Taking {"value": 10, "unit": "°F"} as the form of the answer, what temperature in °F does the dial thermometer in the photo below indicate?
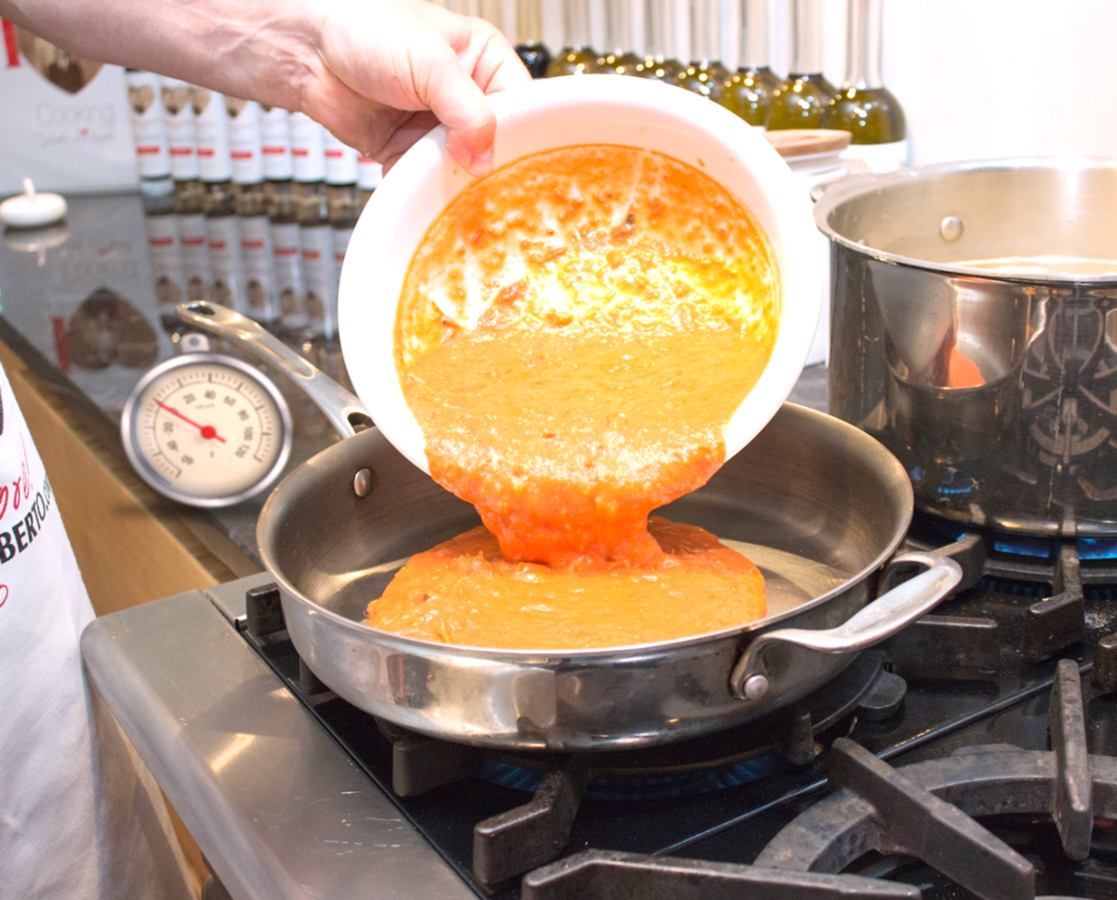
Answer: {"value": 0, "unit": "°F"}
